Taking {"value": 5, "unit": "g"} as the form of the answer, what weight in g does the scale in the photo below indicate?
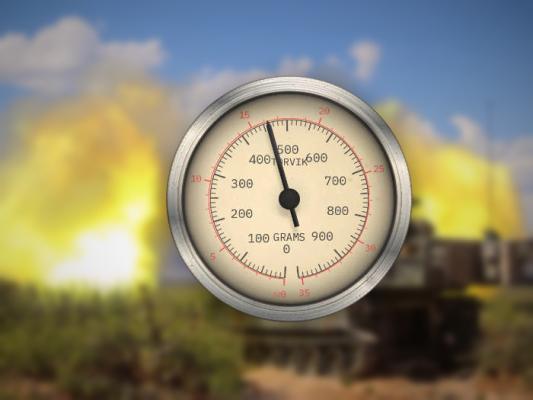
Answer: {"value": 460, "unit": "g"}
